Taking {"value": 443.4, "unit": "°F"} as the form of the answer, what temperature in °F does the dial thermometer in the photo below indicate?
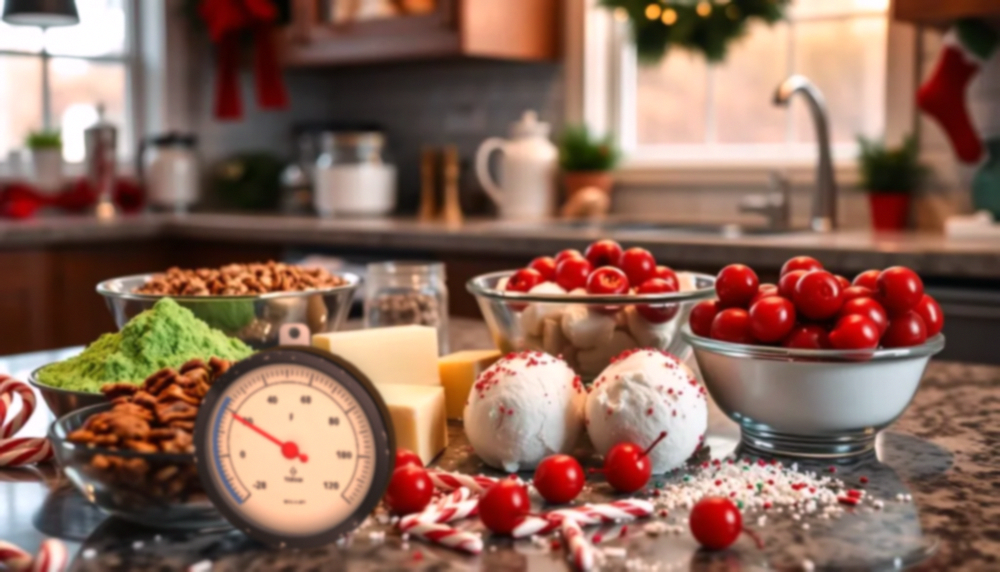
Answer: {"value": 20, "unit": "°F"}
